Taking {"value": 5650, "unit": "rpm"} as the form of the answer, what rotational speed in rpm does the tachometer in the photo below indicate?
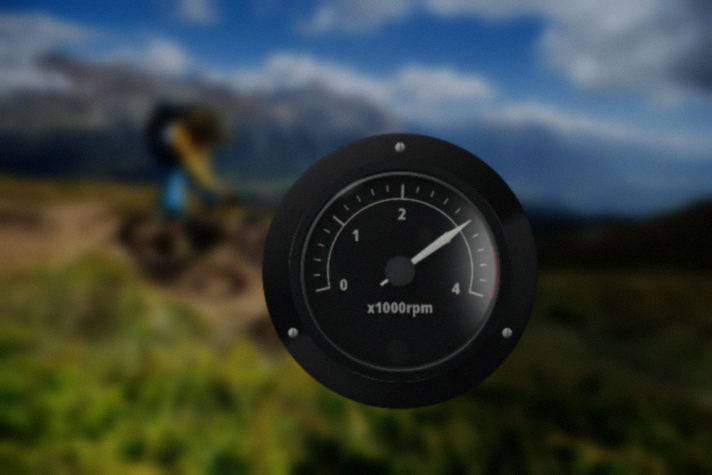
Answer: {"value": 3000, "unit": "rpm"}
